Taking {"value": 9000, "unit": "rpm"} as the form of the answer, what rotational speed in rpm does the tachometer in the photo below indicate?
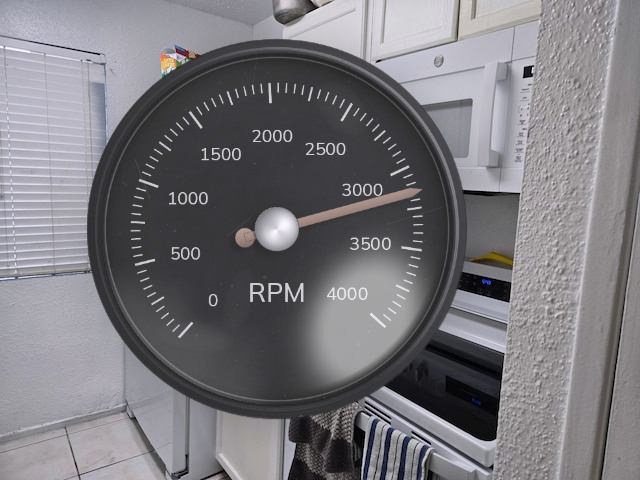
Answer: {"value": 3150, "unit": "rpm"}
